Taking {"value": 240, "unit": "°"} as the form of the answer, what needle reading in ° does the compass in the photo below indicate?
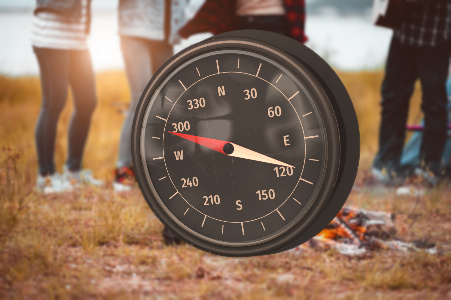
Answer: {"value": 292.5, "unit": "°"}
